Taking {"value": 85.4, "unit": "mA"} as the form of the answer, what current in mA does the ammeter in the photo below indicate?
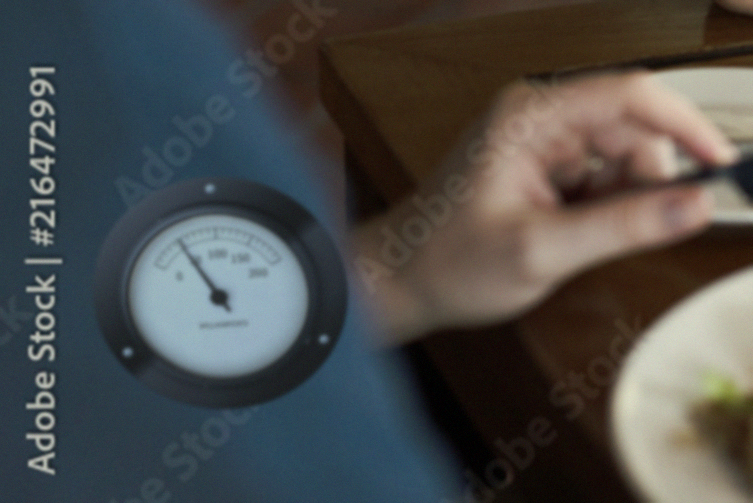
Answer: {"value": 50, "unit": "mA"}
